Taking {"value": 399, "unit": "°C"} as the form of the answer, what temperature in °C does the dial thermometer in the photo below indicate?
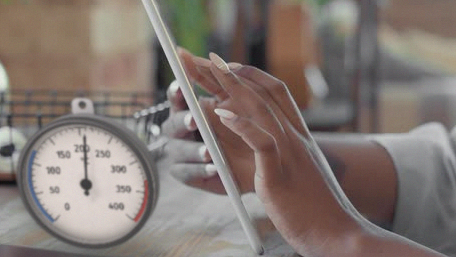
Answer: {"value": 210, "unit": "°C"}
